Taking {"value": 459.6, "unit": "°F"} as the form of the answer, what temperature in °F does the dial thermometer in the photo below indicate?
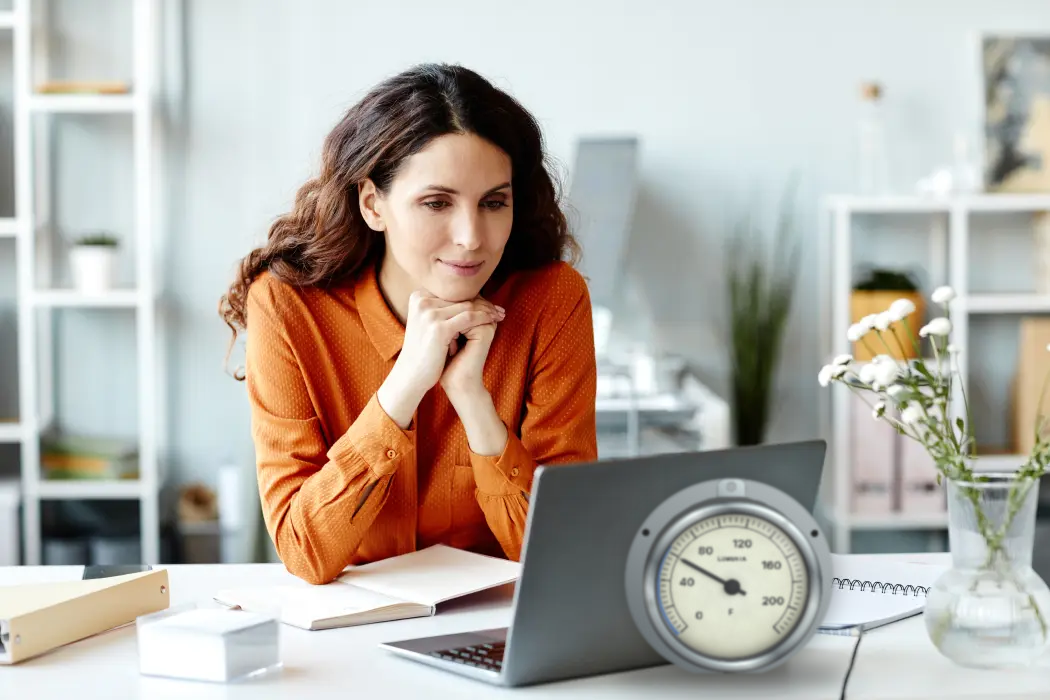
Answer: {"value": 60, "unit": "°F"}
